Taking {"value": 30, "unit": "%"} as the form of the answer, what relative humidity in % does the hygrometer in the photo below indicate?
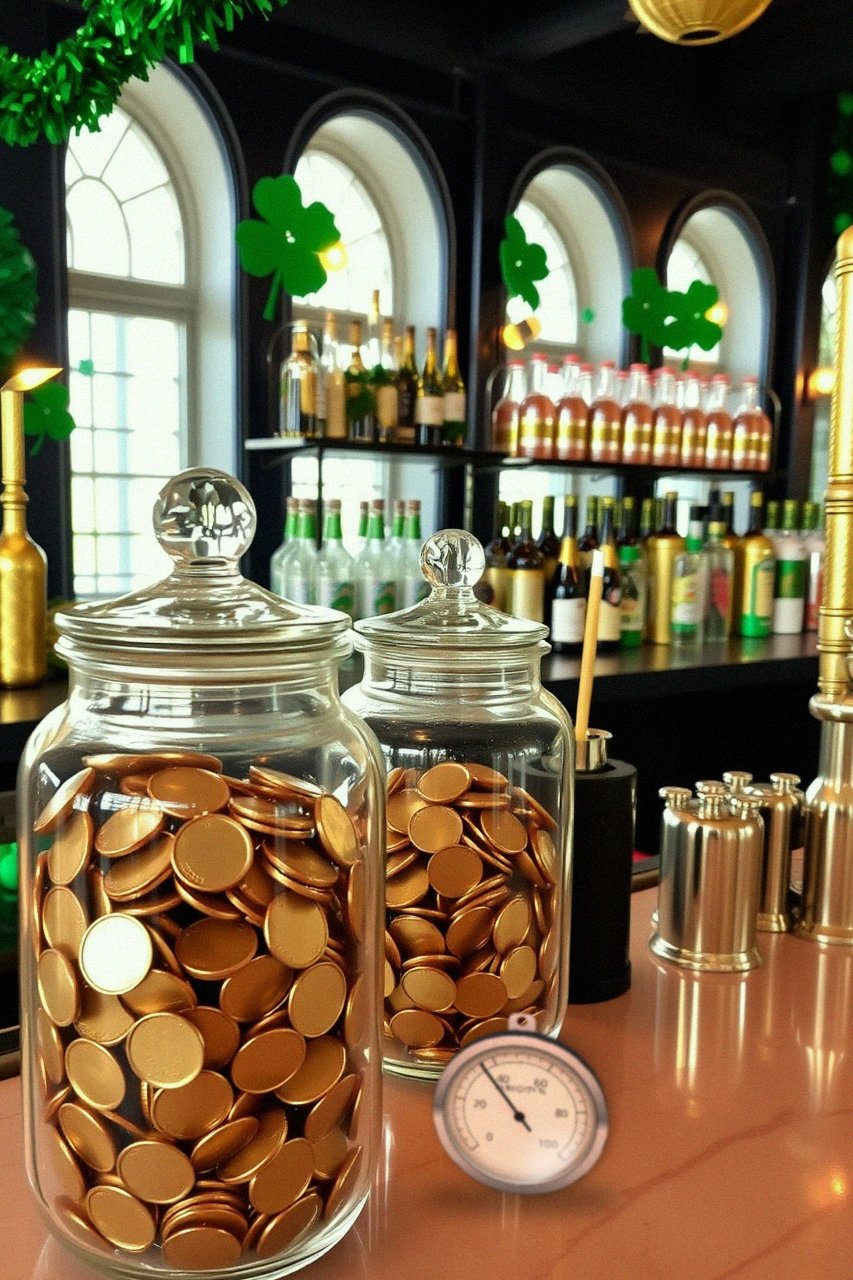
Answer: {"value": 36, "unit": "%"}
